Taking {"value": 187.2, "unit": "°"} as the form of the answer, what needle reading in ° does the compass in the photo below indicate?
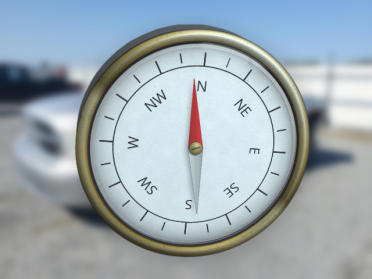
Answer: {"value": 352.5, "unit": "°"}
